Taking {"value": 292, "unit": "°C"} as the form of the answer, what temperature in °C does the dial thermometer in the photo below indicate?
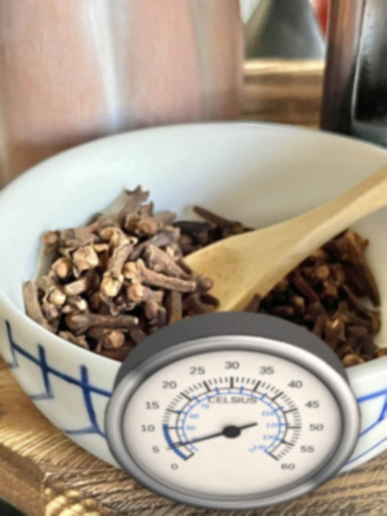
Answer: {"value": 5, "unit": "°C"}
